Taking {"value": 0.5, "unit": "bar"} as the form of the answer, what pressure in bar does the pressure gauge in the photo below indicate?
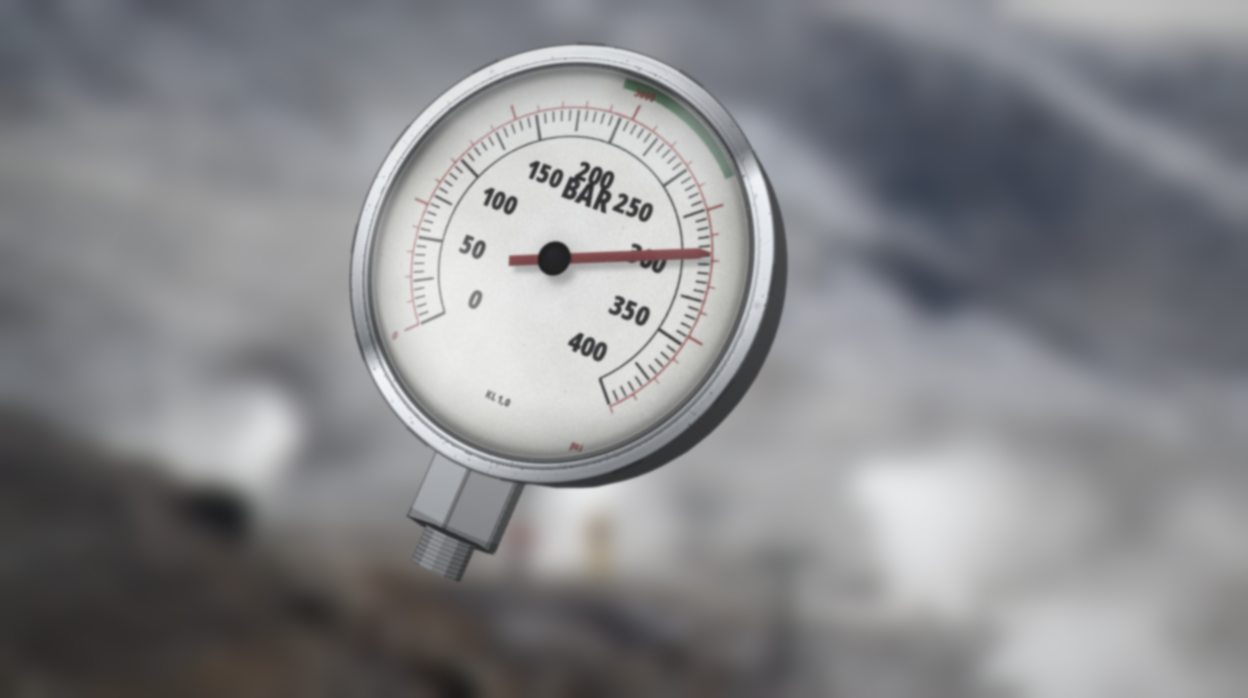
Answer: {"value": 300, "unit": "bar"}
